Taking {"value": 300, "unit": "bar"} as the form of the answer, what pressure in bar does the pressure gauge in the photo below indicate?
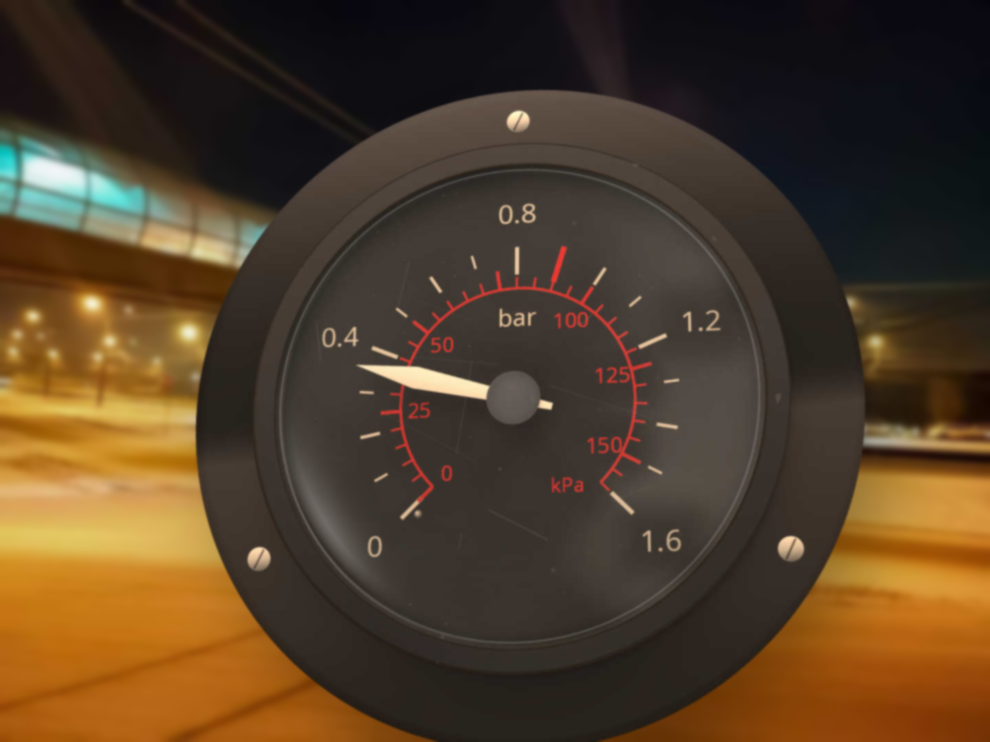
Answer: {"value": 0.35, "unit": "bar"}
